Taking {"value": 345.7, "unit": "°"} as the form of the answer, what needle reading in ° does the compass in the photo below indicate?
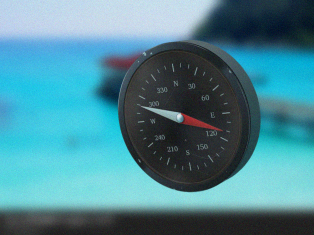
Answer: {"value": 110, "unit": "°"}
